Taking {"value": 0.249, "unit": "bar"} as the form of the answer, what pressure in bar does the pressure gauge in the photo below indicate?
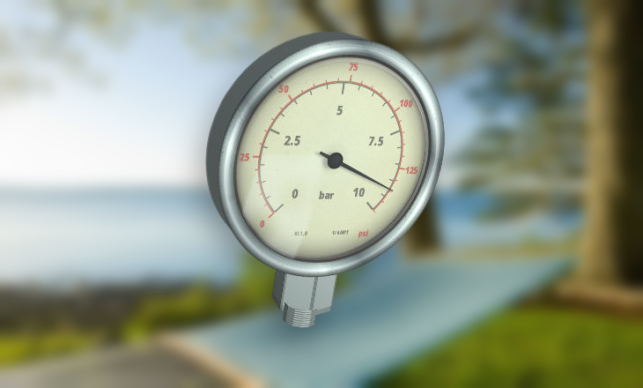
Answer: {"value": 9.25, "unit": "bar"}
